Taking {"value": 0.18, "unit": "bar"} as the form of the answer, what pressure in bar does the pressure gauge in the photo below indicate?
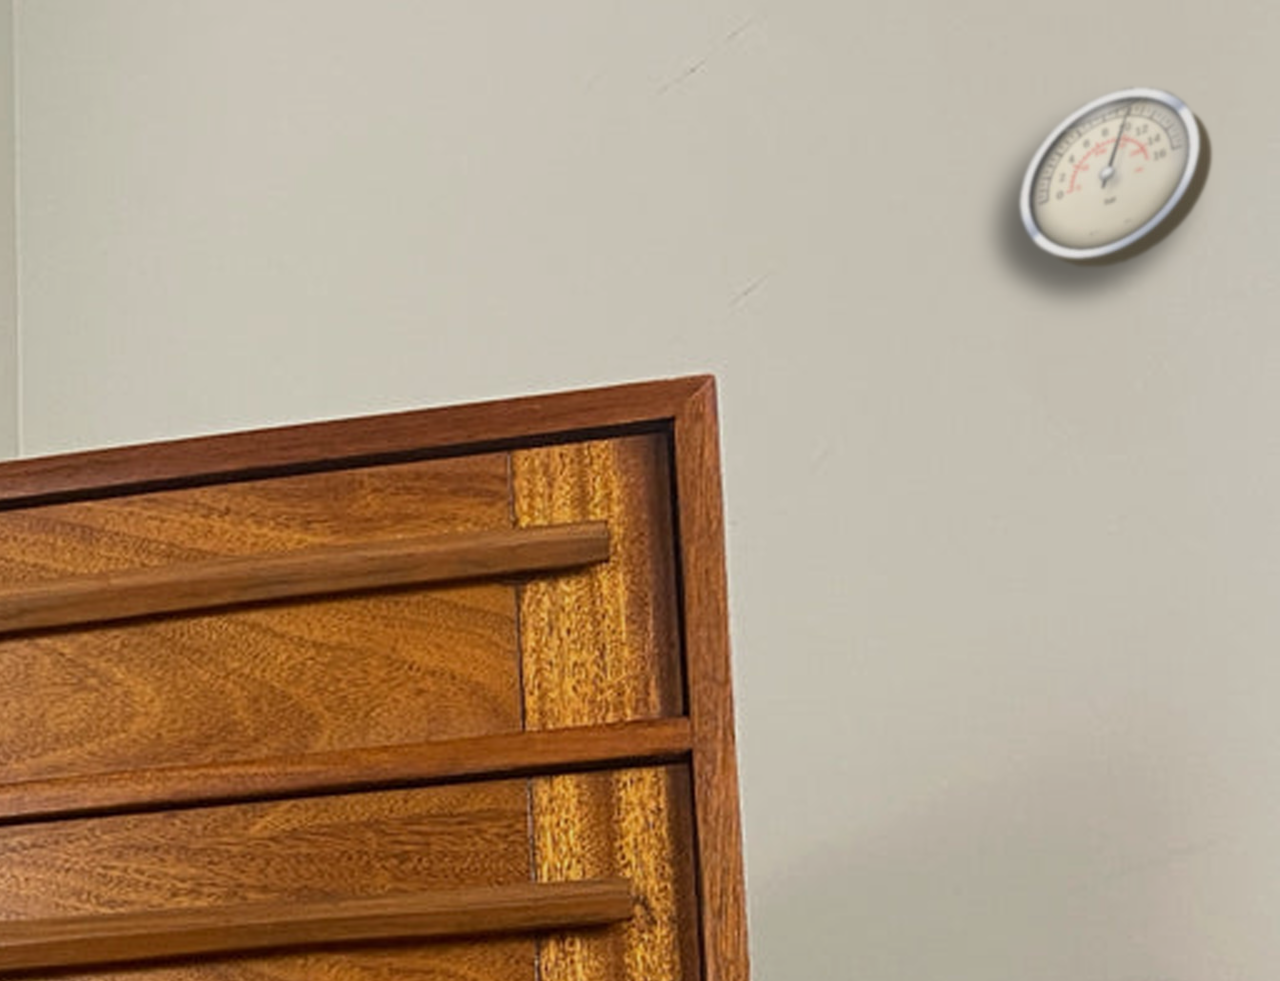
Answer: {"value": 10, "unit": "bar"}
